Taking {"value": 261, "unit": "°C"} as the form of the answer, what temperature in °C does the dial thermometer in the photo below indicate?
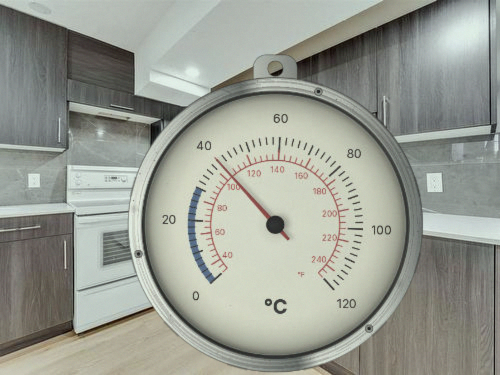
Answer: {"value": 40, "unit": "°C"}
